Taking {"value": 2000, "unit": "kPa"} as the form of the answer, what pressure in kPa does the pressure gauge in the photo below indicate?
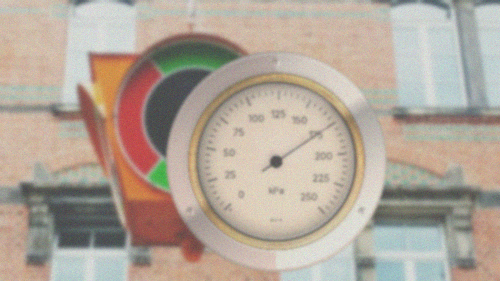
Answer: {"value": 175, "unit": "kPa"}
